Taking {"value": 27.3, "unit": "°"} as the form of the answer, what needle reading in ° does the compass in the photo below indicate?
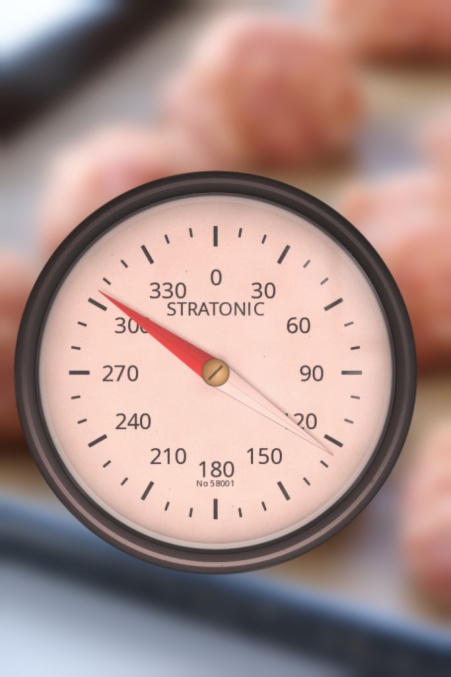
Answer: {"value": 305, "unit": "°"}
